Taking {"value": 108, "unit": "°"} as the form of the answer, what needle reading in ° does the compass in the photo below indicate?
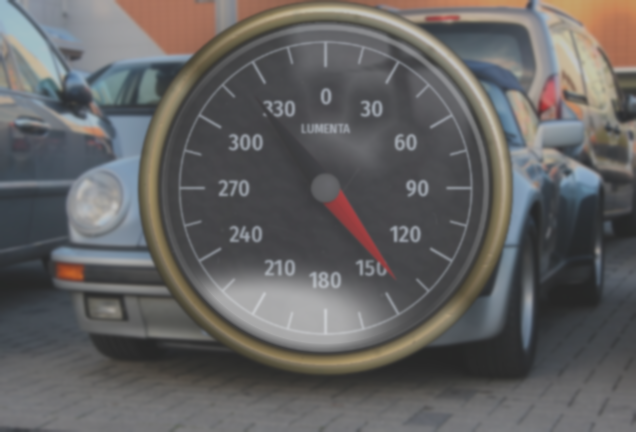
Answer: {"value": 142.5, "unit": "°"}
